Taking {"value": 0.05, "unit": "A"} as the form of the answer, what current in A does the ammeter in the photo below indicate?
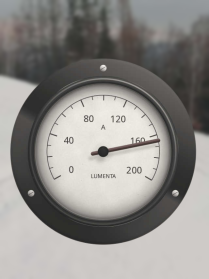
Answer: {"value": 165, "unit": "A"}
